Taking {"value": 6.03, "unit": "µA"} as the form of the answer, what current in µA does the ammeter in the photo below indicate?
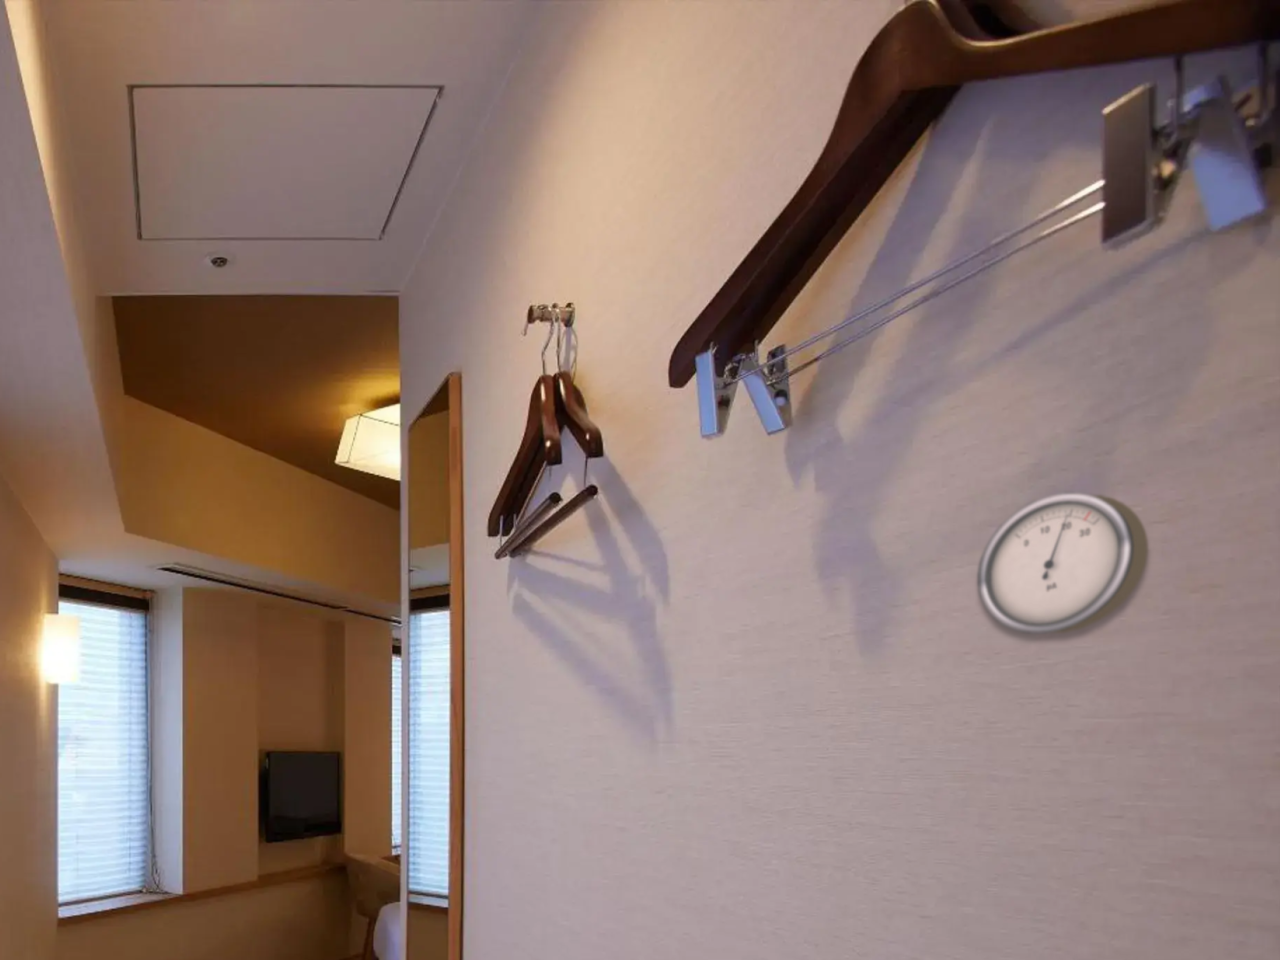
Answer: {"value": 20, "unit": "µA"}
